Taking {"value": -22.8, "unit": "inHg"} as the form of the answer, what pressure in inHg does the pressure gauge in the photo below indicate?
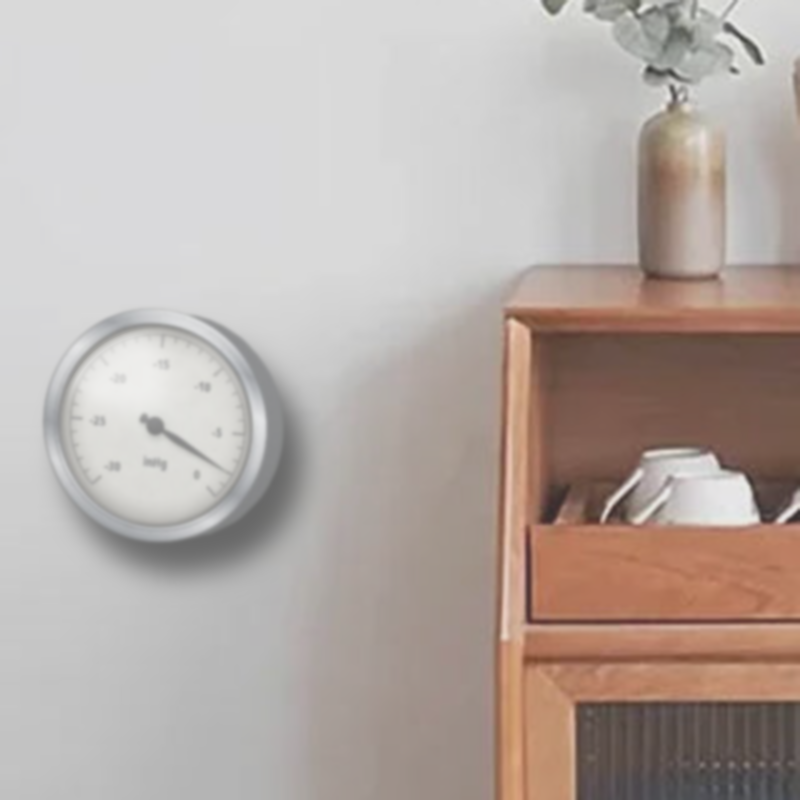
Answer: {"value": -2, "unit": "inHg"}
